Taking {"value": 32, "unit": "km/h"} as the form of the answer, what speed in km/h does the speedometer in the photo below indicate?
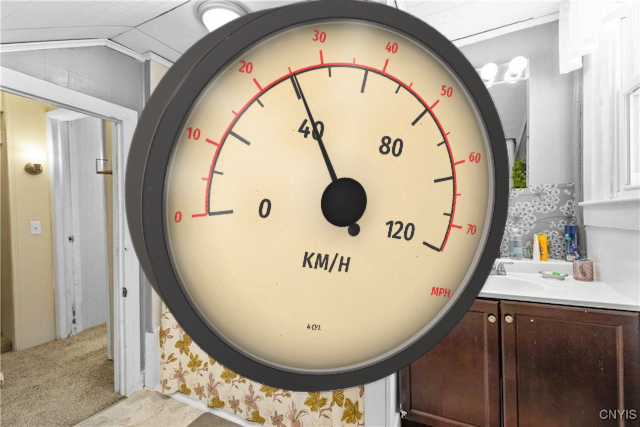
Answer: {"value": 40, "unit": "km/h"}
